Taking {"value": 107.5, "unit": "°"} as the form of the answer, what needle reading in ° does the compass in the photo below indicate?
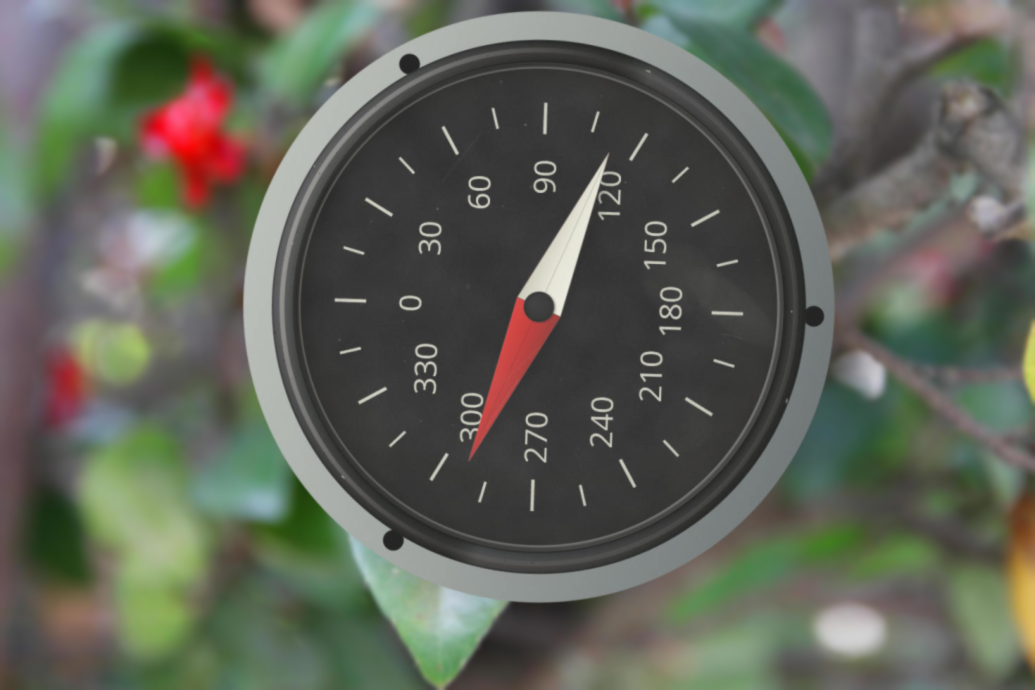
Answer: {"value": 292.5, "unit": "°"}
